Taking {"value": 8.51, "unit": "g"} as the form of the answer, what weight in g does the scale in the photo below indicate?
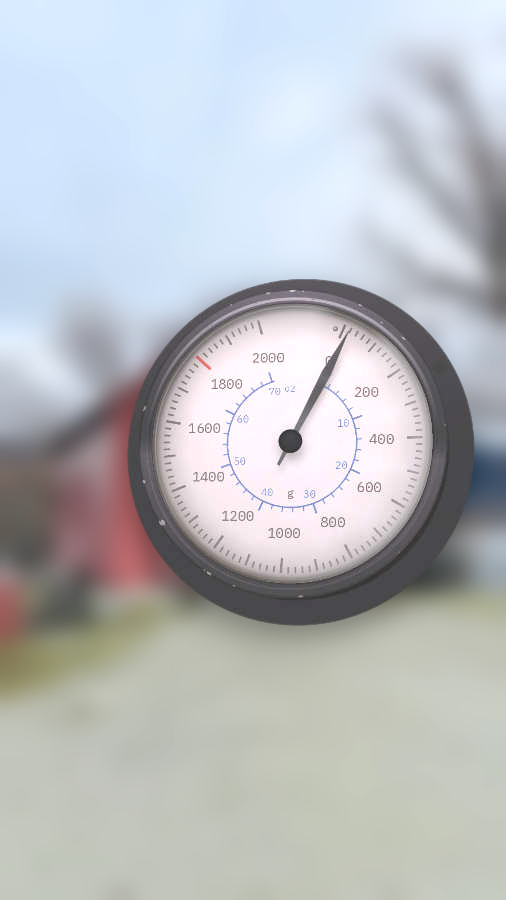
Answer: {"value": 20, "unit": "g"}
